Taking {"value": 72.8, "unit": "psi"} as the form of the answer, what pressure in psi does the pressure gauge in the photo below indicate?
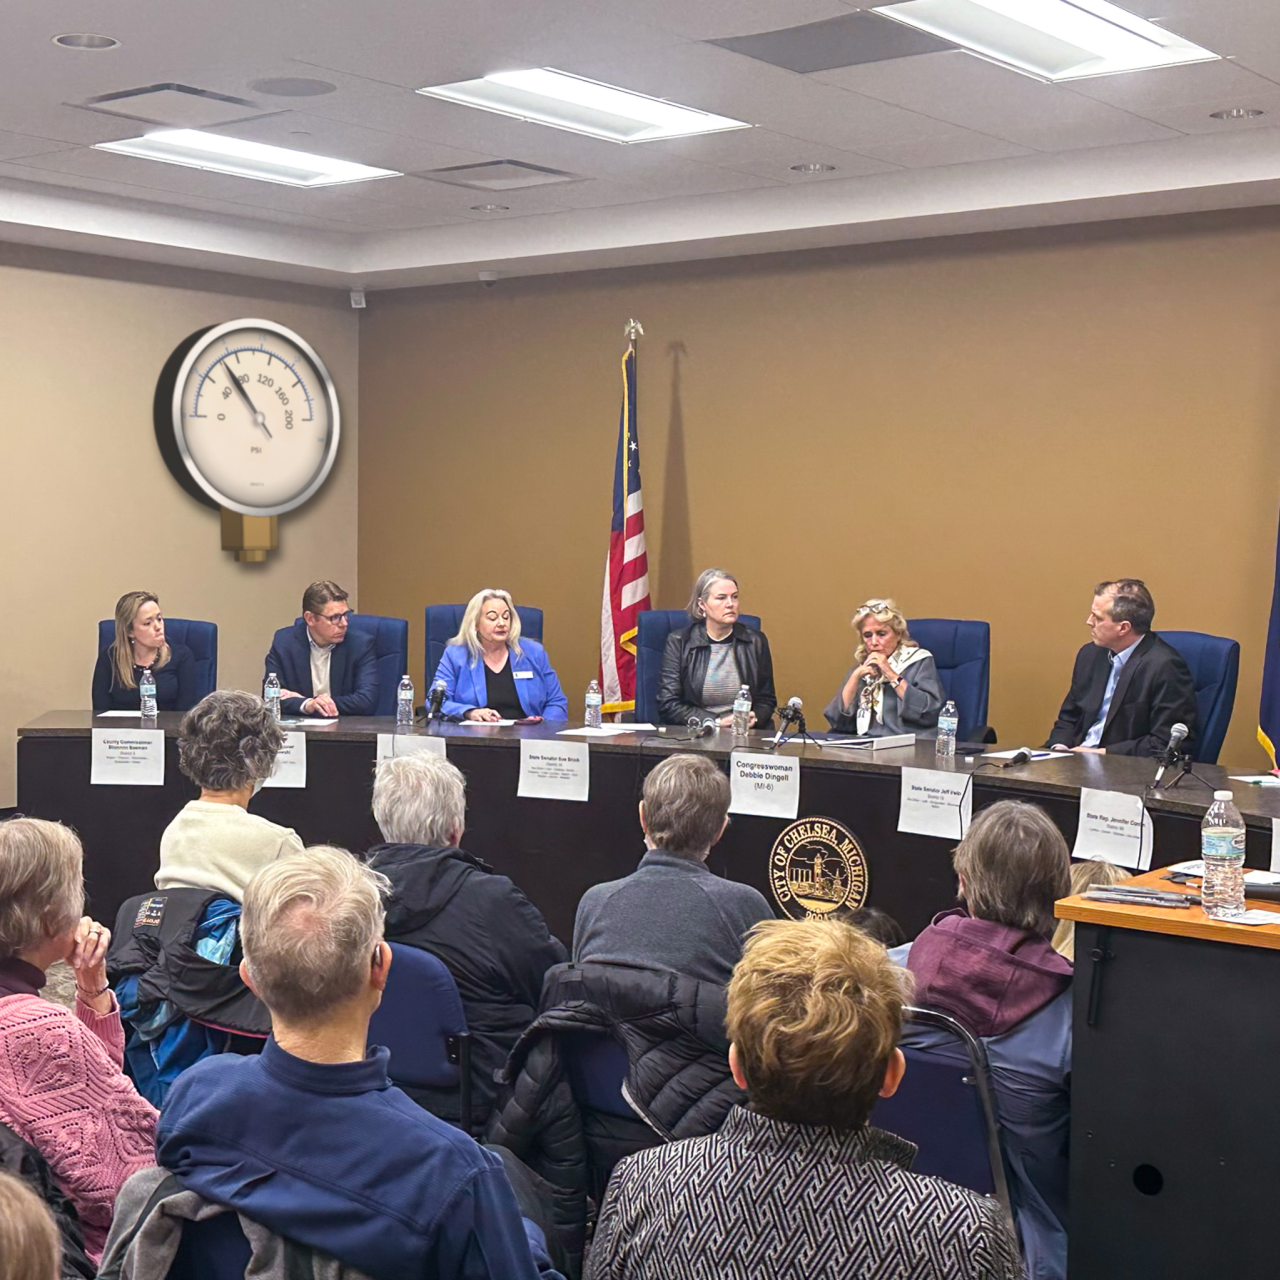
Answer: {"value": 60, "unit": "psi"}
